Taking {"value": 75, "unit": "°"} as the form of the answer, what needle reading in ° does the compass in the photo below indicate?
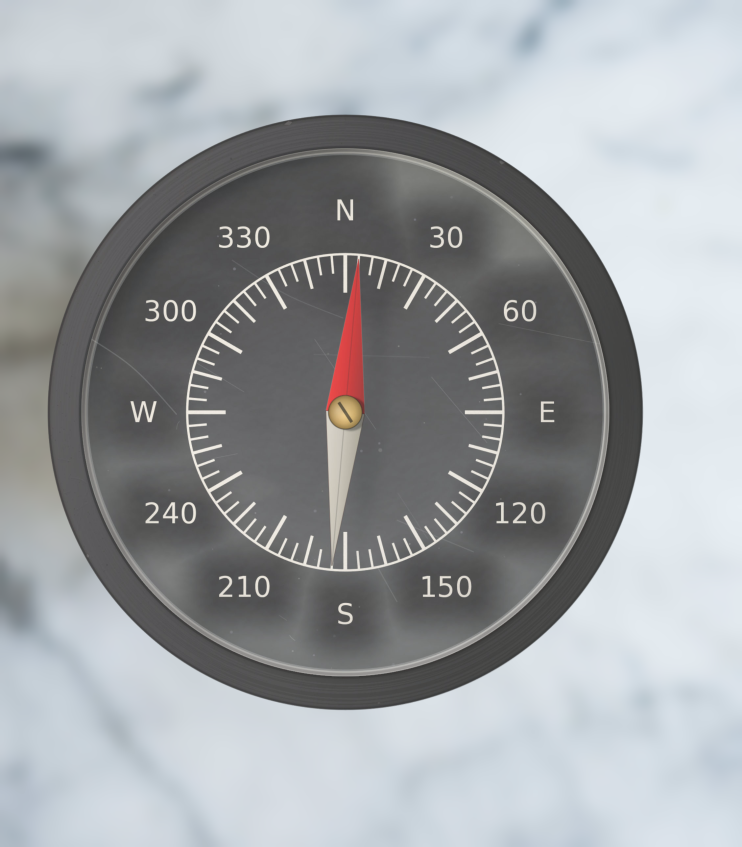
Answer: {"value": 5, "unit": "°"}
